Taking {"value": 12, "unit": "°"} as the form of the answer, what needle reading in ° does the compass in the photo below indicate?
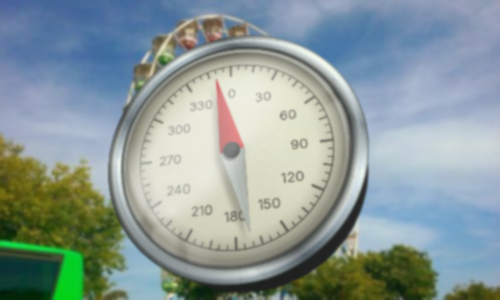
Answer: {"value": 350, "unit": "°"}
